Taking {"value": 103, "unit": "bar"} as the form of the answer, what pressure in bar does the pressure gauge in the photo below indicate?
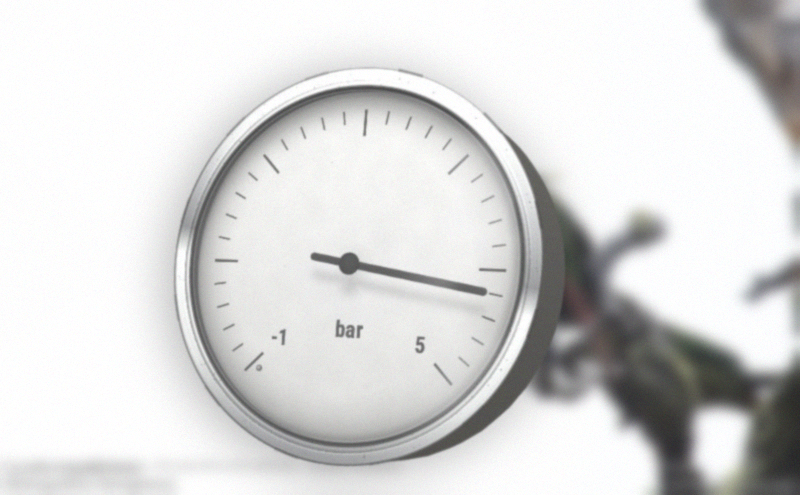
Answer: {"value": 4.2, "unit": "bar"}
